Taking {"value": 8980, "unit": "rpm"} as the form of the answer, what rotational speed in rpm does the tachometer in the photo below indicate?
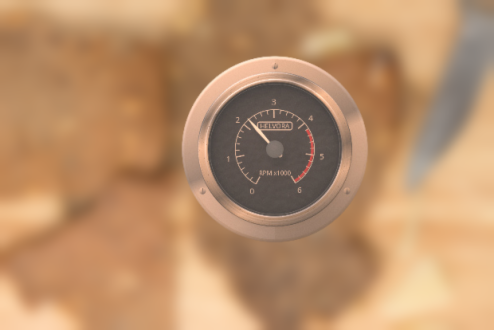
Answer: {"value": 2200, "unit": "rpm"}
